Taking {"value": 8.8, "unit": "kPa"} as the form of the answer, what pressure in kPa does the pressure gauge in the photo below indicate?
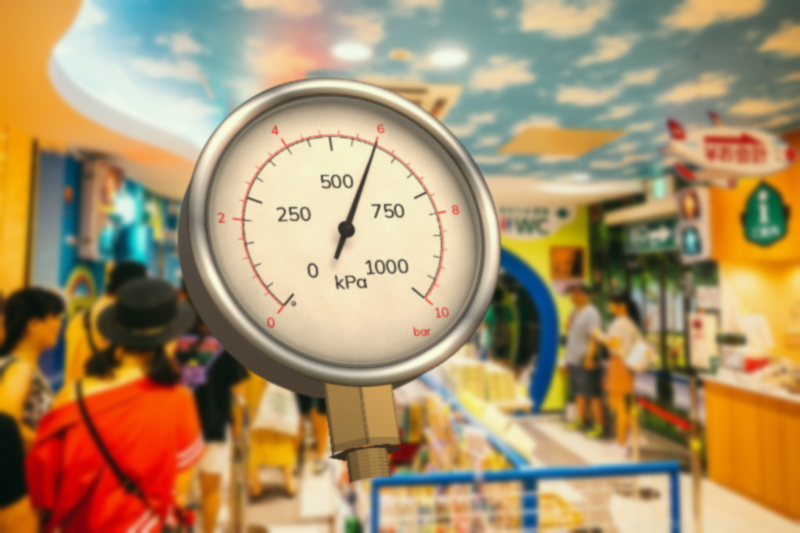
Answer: {"value": 600, "unit": "kPa"}
